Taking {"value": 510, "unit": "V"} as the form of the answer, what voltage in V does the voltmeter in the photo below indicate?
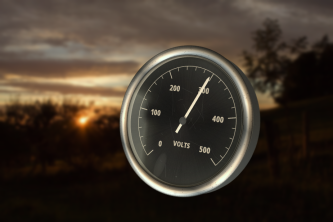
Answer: {"value": 300, "unit": "V"}
